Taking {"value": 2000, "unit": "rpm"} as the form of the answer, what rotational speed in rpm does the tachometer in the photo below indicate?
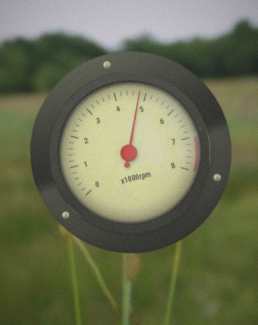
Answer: {"value": 4800, "unit": "rpm"}
